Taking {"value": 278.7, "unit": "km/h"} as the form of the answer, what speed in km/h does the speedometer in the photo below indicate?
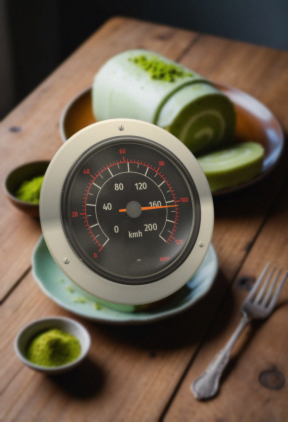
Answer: {"value": 165, "unit": "km/h"}
